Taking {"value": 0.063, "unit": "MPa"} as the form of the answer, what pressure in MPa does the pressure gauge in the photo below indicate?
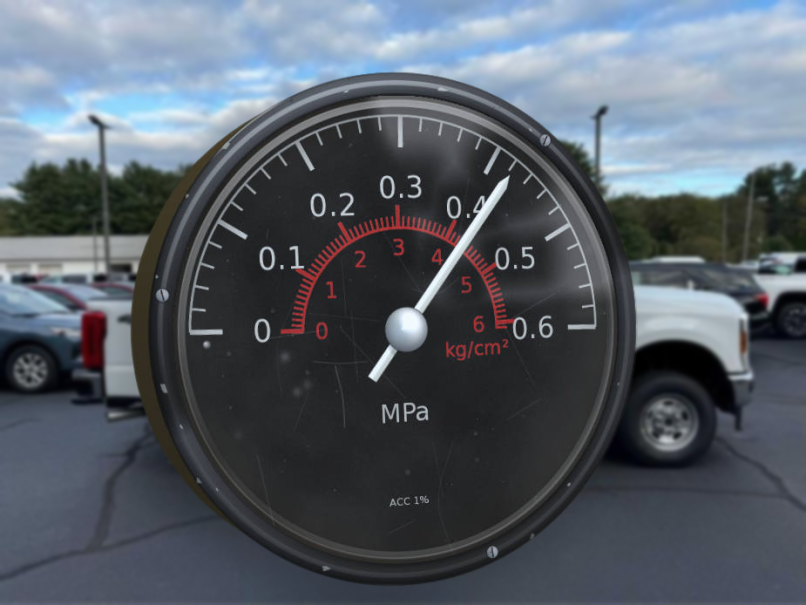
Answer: {"value": 0.42, "unit": "MPa"}
